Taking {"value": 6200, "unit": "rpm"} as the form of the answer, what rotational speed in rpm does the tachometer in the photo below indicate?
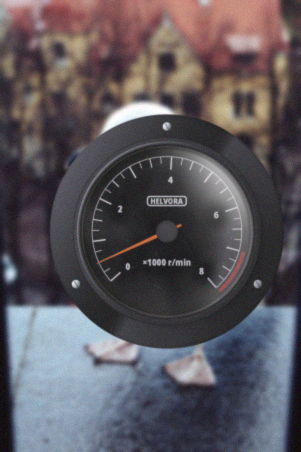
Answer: {"value": 500, "unit": "rpm"}
